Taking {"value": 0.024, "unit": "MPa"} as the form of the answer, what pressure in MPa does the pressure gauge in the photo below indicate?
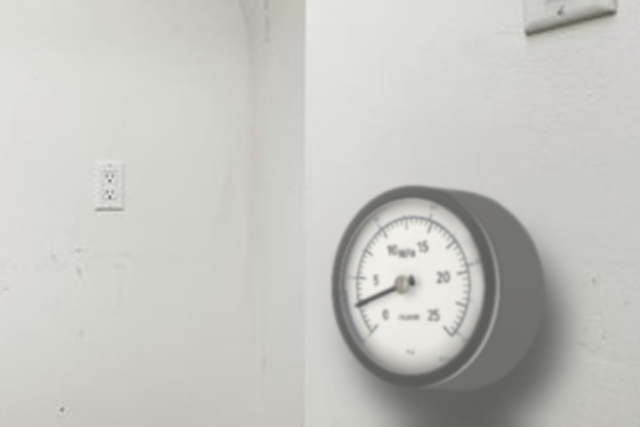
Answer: {"value": 2.5, "unit": "MPa"}
